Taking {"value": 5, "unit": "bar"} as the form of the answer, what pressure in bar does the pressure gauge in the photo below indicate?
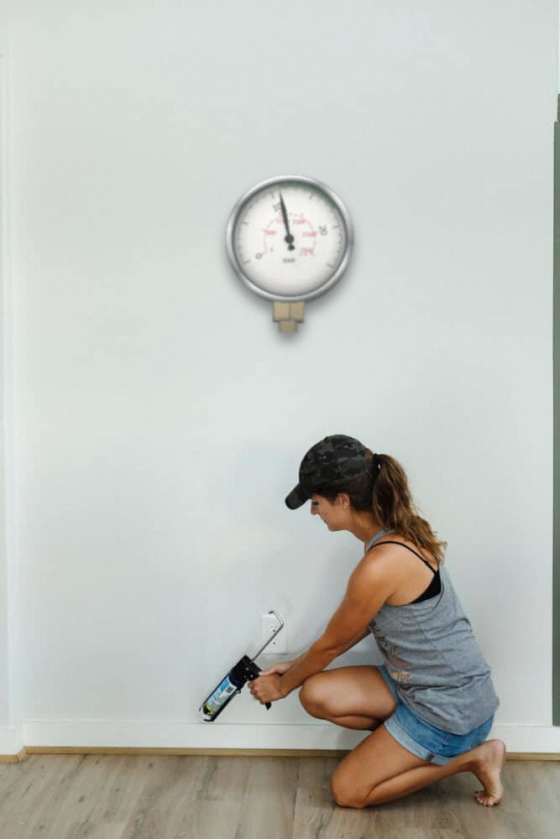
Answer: {"value": 11, "unit": "bar"}
